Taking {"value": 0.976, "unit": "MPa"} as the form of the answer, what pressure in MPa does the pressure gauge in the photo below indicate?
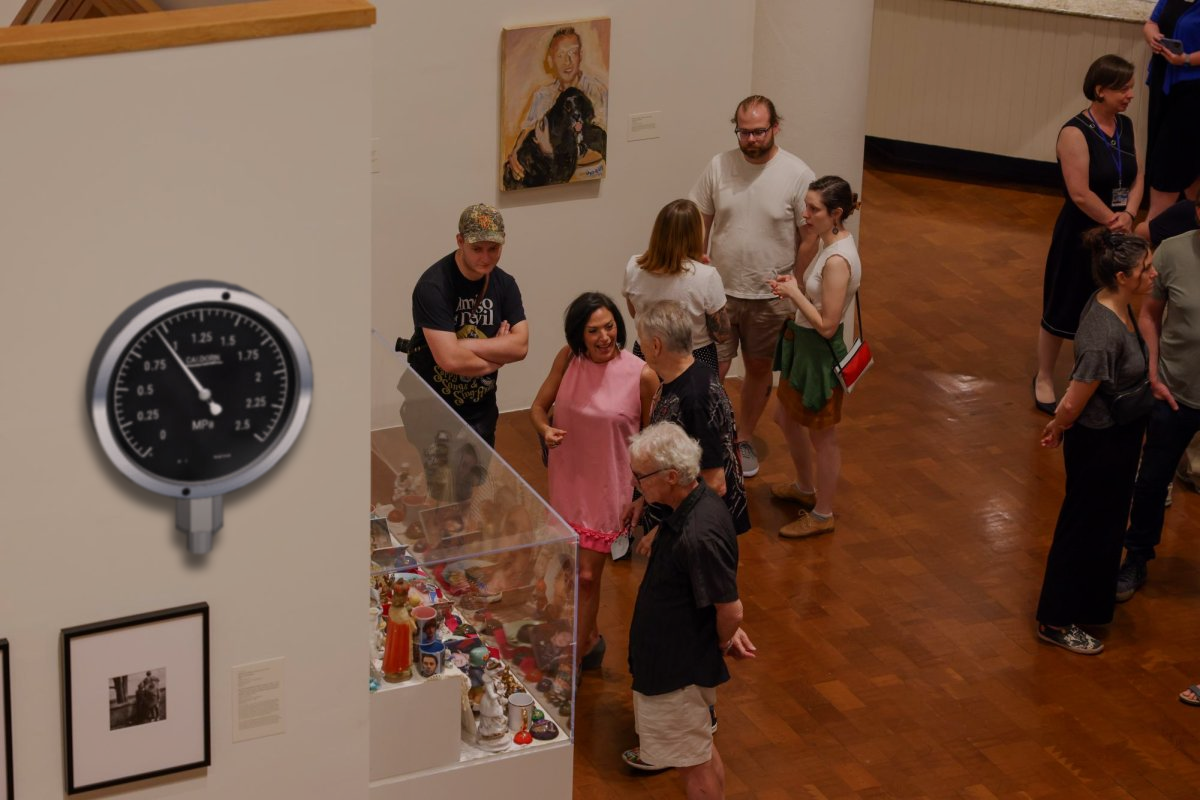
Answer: {"value": 0.95, "unit": "MPa"}
